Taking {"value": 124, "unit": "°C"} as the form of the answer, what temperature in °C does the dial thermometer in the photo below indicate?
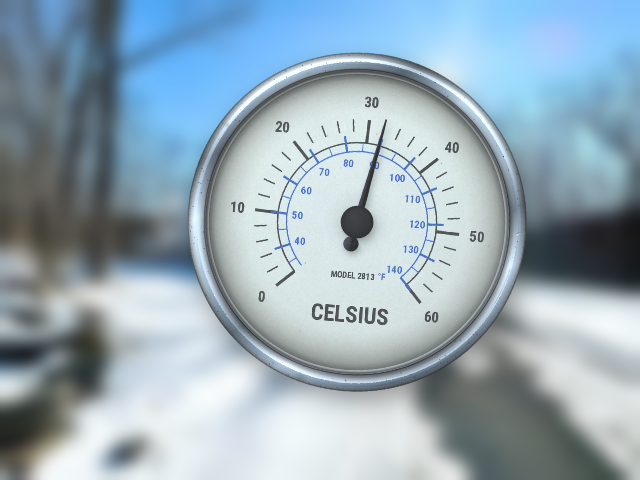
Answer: {"value": 32, "unit": "°C"}
